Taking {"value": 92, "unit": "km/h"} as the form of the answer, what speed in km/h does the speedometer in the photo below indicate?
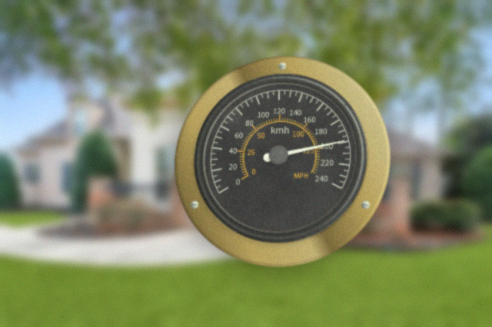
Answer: {"value": 200, "unit": "km/h"}
